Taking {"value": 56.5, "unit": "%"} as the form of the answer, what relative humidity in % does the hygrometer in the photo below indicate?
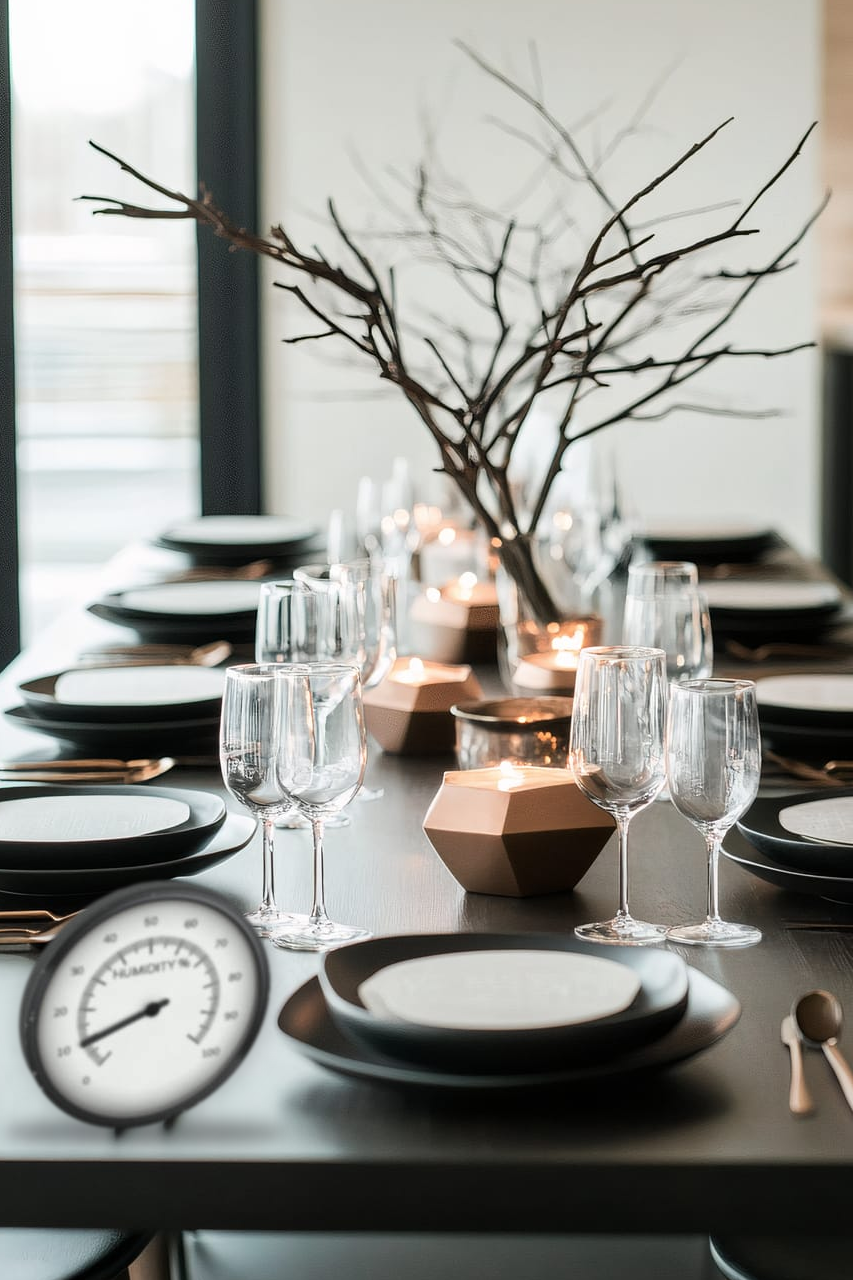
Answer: {"value": 10, "unit": "%"}
